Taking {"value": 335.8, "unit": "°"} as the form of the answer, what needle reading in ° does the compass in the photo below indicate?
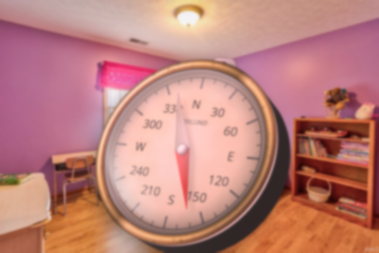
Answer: {"value": 160, "unit": "°"}
